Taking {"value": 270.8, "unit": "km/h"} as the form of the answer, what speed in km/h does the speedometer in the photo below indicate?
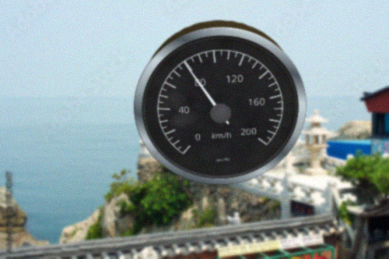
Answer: {"value": 80, "unit": "km/h"}
